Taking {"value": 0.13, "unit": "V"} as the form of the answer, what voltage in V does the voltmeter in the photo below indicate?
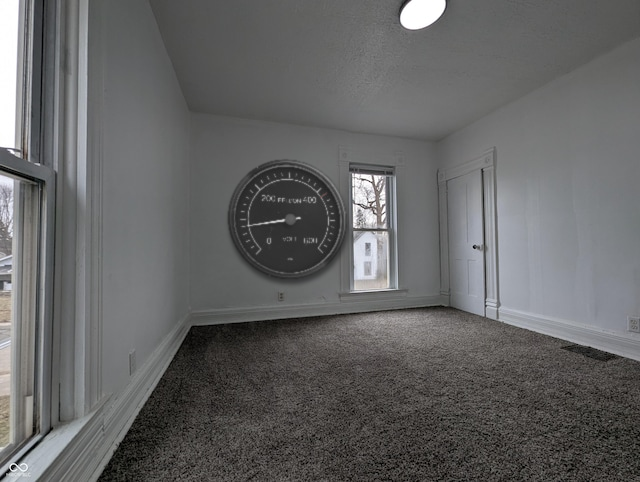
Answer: {"value": 80, "unit": "V"}
